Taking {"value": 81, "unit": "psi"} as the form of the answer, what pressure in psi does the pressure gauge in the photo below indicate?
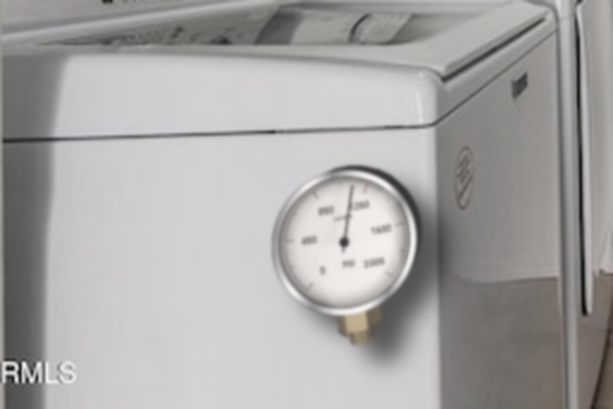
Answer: {"value": 1100, "unit": "psi"}
